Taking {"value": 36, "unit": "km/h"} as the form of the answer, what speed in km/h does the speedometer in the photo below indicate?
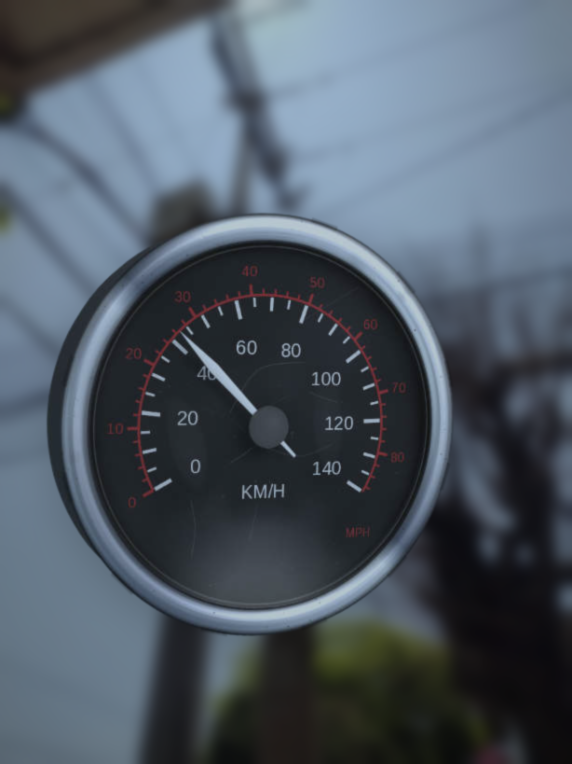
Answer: {"value": 42.5, "unit": "km/h"}
